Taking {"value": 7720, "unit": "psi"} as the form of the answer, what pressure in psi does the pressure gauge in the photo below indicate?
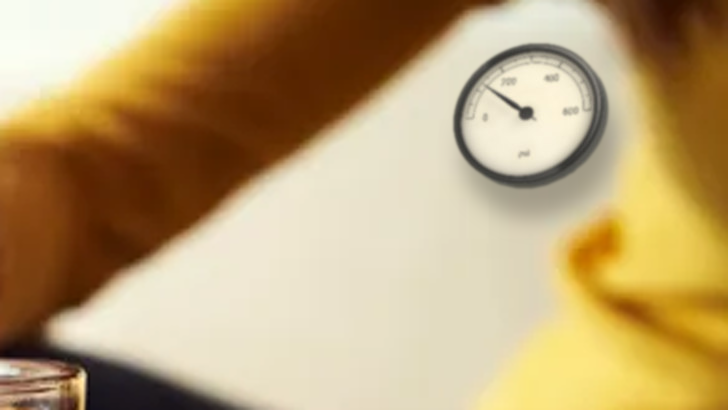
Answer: {"value": 125, "unit": "psi"}
